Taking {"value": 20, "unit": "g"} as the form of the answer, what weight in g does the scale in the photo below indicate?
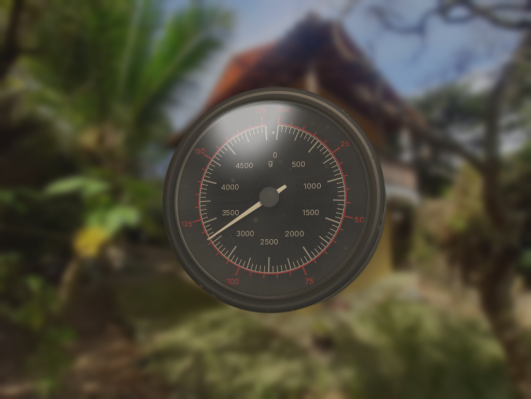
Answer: {"value": 3300, "unit": "g"}
